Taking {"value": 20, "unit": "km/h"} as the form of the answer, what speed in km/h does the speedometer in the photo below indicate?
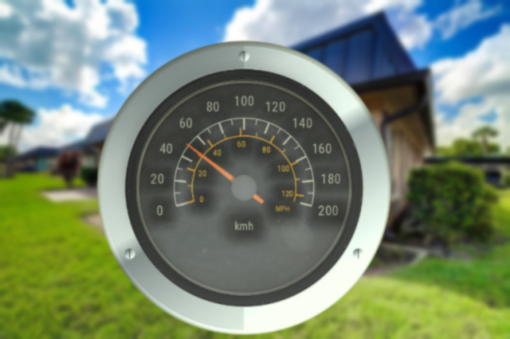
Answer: {"value": 50, "unit": "km/h"}
